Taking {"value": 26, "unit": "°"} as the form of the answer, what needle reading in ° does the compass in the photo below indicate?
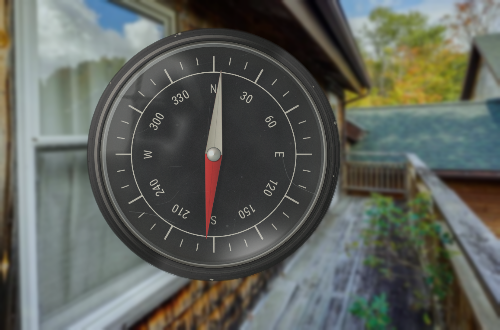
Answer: {"value": 185, "unit": "°"}
